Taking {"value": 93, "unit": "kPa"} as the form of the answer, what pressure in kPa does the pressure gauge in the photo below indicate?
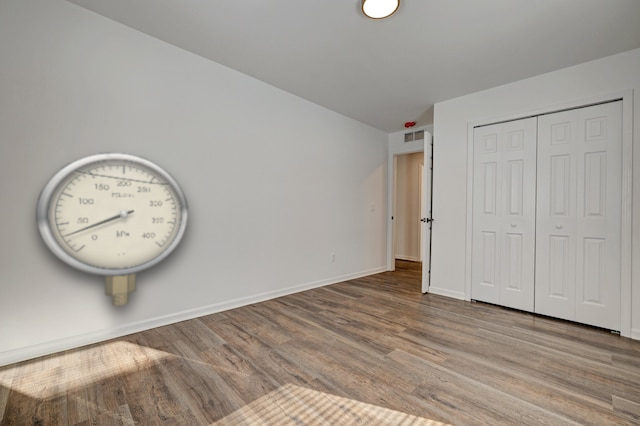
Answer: {"value": 30, "unit": "kPa"}
